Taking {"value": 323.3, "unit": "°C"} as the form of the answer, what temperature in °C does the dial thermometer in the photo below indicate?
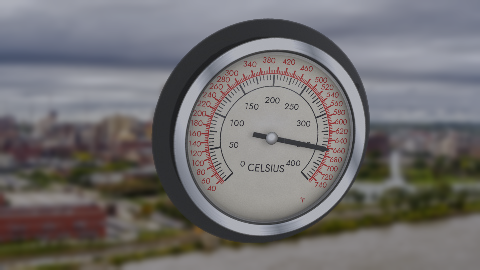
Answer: {"value": 350, "unit": "°C"}
